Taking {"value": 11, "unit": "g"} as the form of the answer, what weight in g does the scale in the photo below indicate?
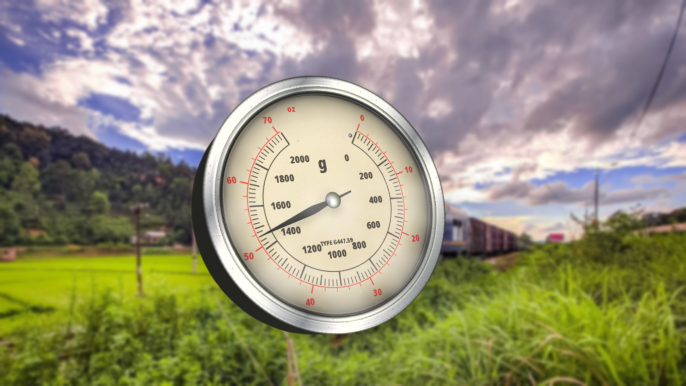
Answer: {"value": 1460, "unit": "g"}
